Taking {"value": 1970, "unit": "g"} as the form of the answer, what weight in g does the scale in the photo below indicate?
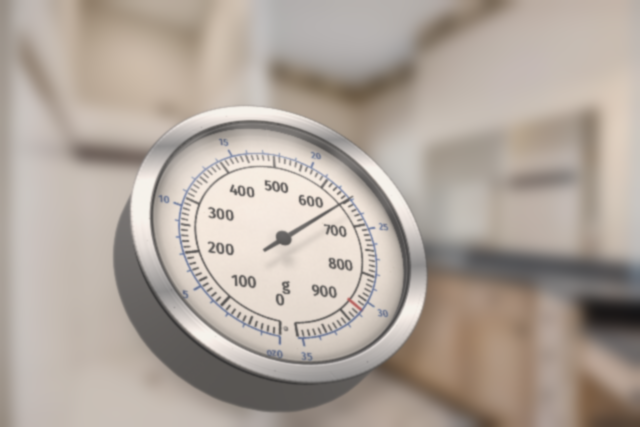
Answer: {"value": 650, "unit": "g"}
